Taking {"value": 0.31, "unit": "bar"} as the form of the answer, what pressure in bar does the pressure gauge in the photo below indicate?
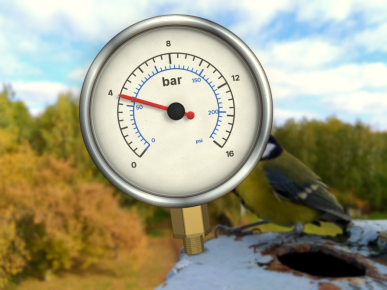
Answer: {"value": 4, "unit": "bar"}
